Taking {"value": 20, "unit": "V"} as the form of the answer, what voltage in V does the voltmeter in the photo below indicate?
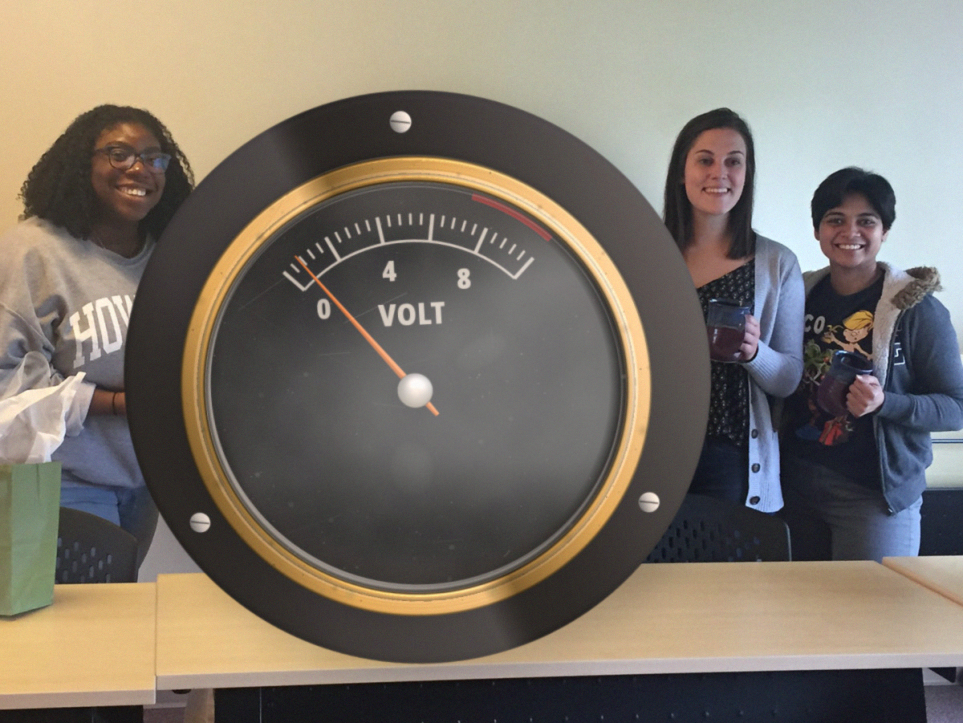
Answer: {"value": 0.8, "unit": "V"}
